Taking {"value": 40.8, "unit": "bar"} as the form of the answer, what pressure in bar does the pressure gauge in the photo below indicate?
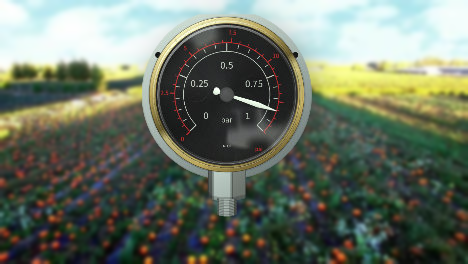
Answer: {"value": 0.9, "unit": "bar"}
